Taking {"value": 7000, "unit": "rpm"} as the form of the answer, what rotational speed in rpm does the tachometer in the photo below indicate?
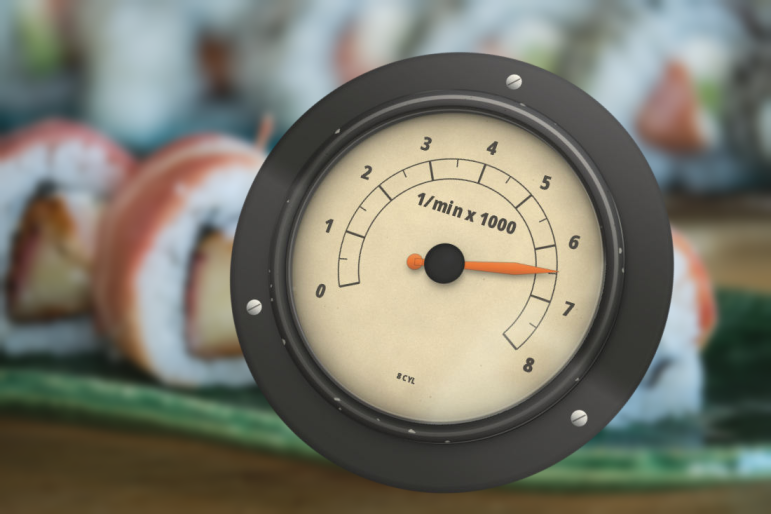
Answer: {"value": 6500, "unit": "rpm"}
